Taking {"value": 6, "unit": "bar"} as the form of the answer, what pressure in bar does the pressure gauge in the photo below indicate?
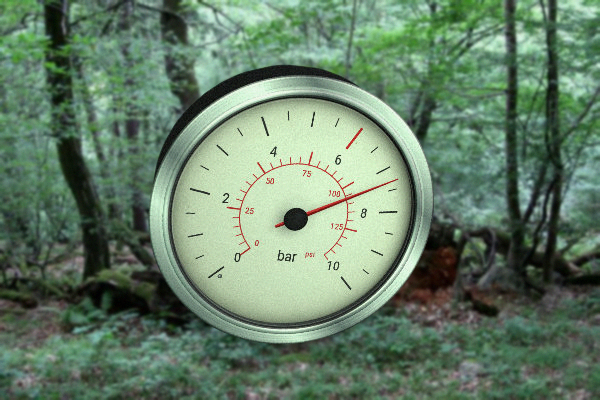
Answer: {"value": 7.25, "unit": "bar"}
